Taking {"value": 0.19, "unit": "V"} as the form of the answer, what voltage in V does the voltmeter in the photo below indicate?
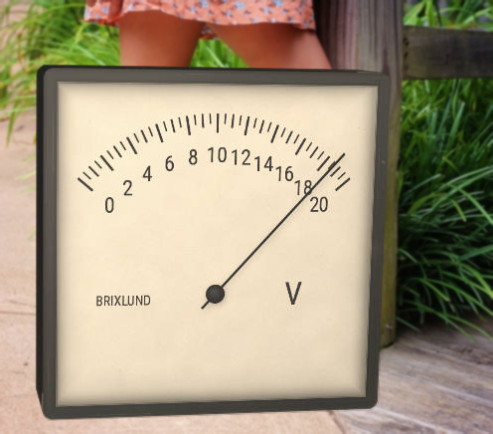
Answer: {"value": 18.5, "unit": "V"}
